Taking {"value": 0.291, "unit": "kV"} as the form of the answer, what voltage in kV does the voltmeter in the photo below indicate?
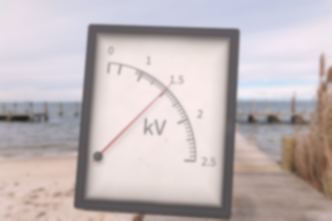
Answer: {"value": 1.5, "unit": "kV"}
